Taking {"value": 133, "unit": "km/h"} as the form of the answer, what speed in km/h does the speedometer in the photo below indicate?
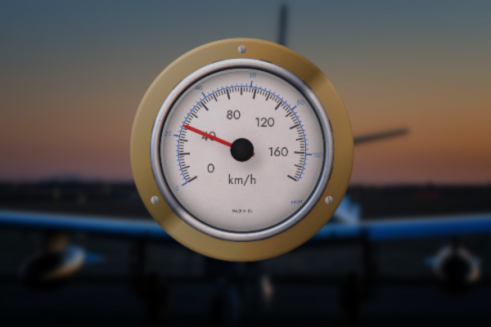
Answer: {"value": 40, "unit": "km/h"}
